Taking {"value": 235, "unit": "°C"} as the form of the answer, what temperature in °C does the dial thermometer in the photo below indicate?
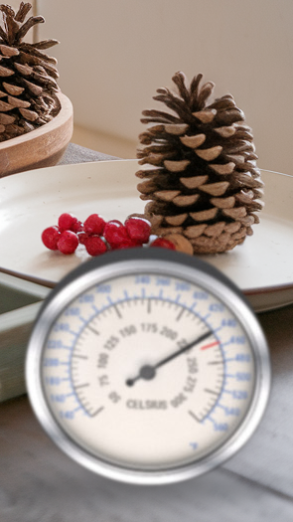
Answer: {"value": 225, "unit": "°C"}
